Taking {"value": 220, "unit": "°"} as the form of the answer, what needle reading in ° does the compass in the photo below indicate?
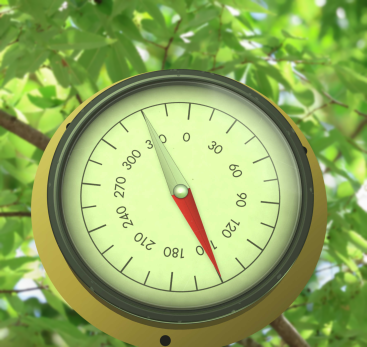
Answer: {"value": 150, "unit": "°"}
